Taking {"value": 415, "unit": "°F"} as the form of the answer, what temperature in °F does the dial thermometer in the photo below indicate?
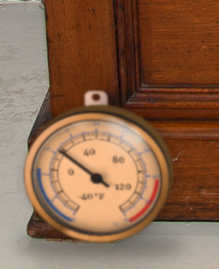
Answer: {"value": 20, "unit": "°F"}
